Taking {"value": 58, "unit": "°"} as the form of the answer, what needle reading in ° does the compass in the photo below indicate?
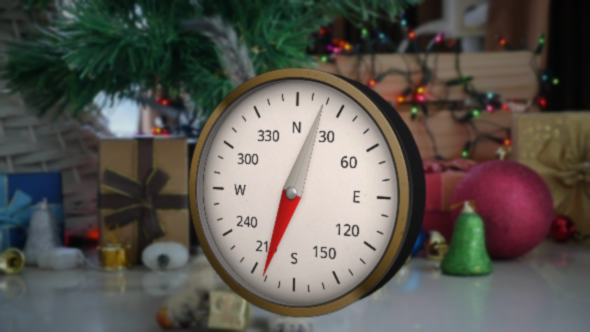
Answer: {"value": 200, "unit": "°"}
